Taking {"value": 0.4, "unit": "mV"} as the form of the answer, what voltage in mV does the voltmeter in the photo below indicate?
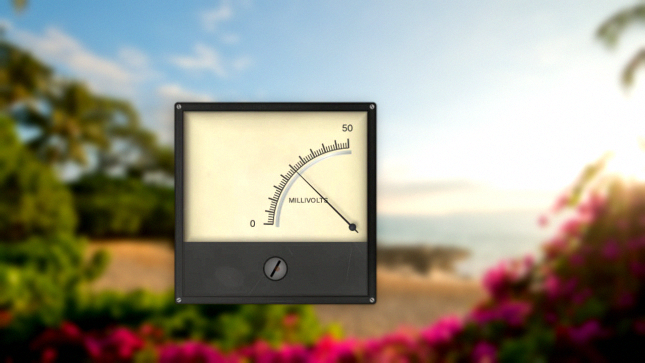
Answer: {"value": 25, "unit": "mV"}
